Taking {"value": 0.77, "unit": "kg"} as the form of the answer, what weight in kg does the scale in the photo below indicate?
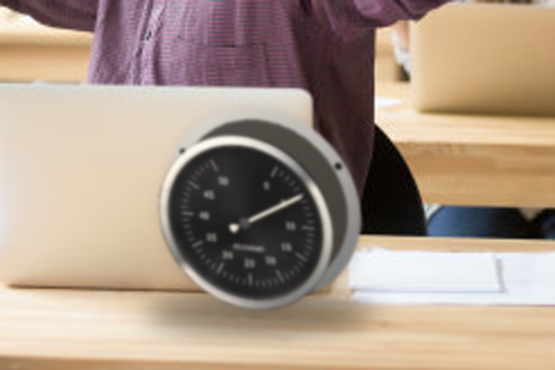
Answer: {"value": 5, "unit": "kg"}
